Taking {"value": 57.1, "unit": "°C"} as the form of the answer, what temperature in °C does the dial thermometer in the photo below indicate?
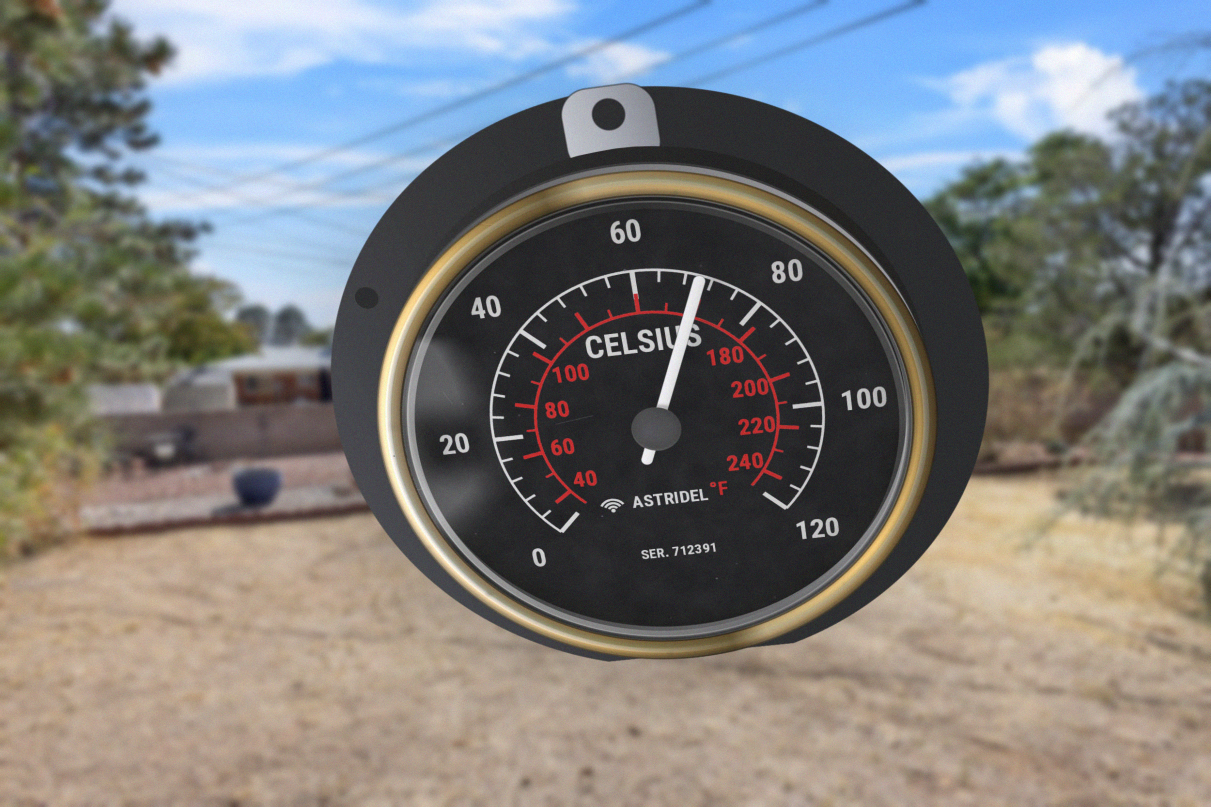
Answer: {"value": 70, "unit": "°C"}
